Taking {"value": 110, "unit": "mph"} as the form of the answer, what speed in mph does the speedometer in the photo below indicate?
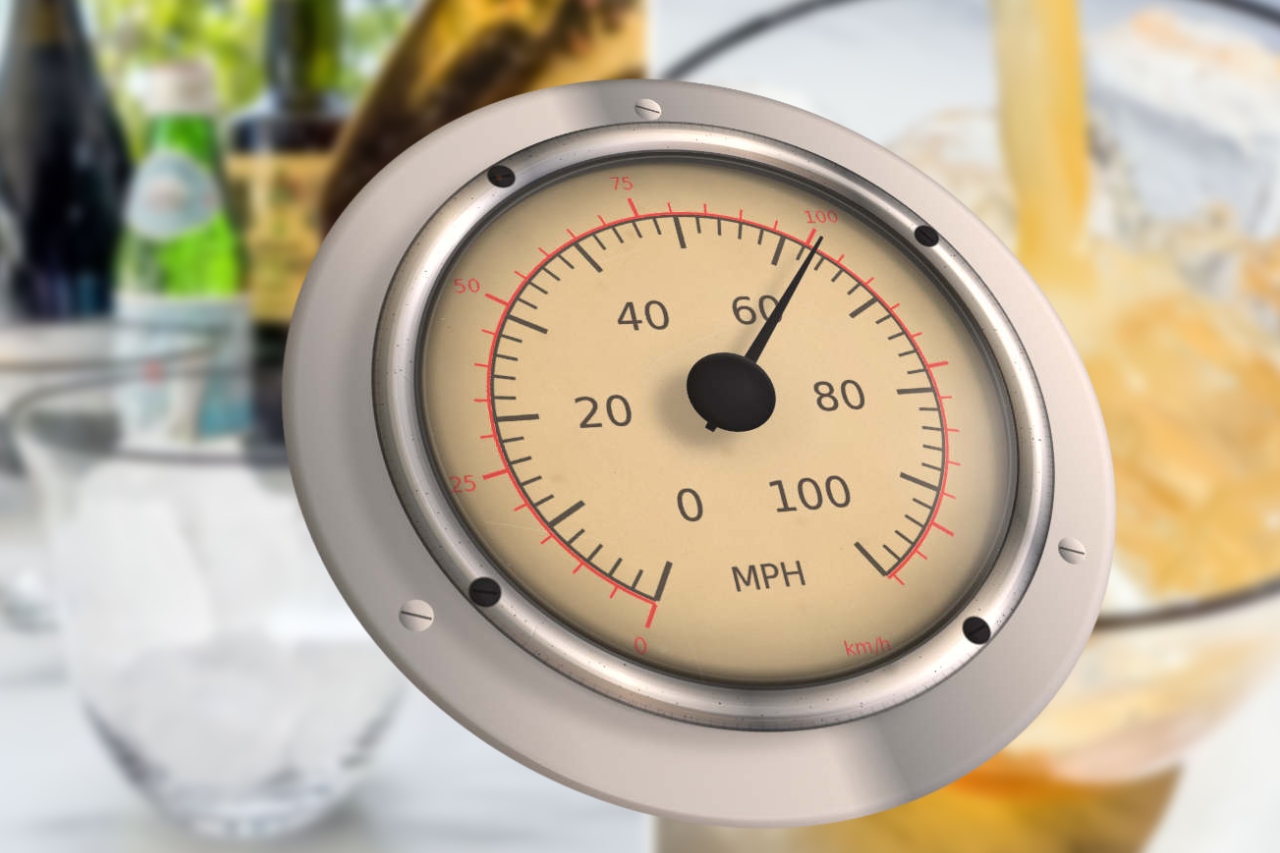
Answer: {"value": 63, "unit": "mph"}
